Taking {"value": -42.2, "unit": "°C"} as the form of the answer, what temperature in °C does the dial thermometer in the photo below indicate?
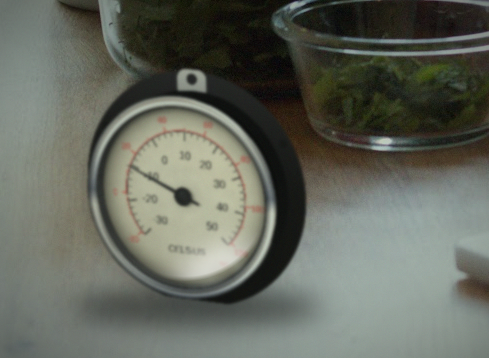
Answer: {"value": -10, "unit": "°C"}
